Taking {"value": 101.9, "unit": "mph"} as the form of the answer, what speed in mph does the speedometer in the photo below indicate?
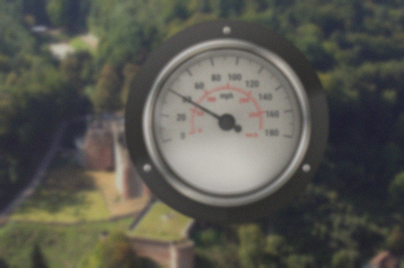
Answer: {"value": 40, "unit": "mph"}
